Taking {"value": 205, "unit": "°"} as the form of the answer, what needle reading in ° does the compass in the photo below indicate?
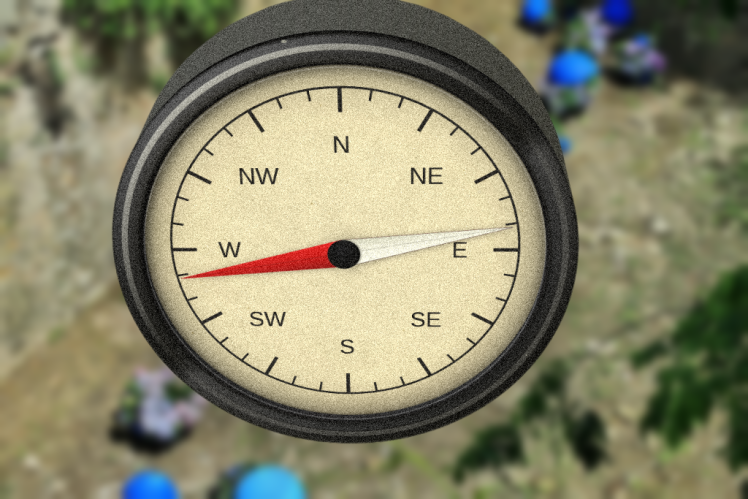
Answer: {"value": 260, "unit": "°"}
